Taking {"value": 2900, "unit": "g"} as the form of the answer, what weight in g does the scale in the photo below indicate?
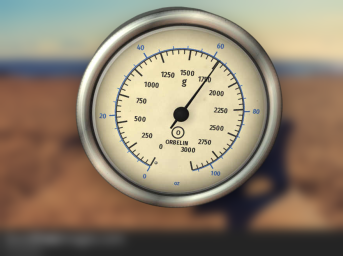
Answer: {"value": 1750, "unit": "g"}
